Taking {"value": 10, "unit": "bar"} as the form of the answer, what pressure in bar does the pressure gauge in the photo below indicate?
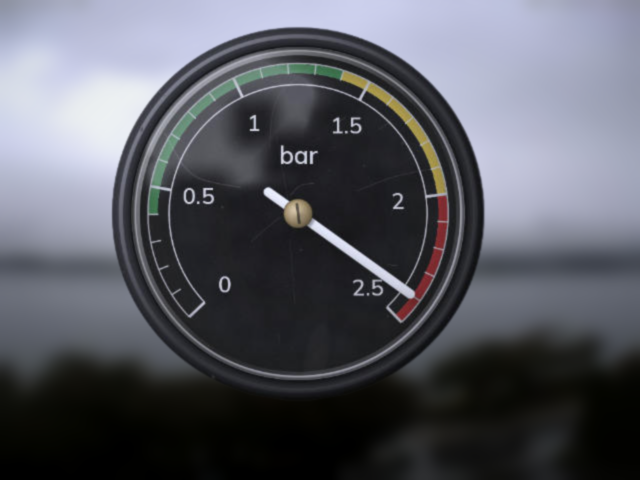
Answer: {"value": 2.4, "unit": "bar"}
